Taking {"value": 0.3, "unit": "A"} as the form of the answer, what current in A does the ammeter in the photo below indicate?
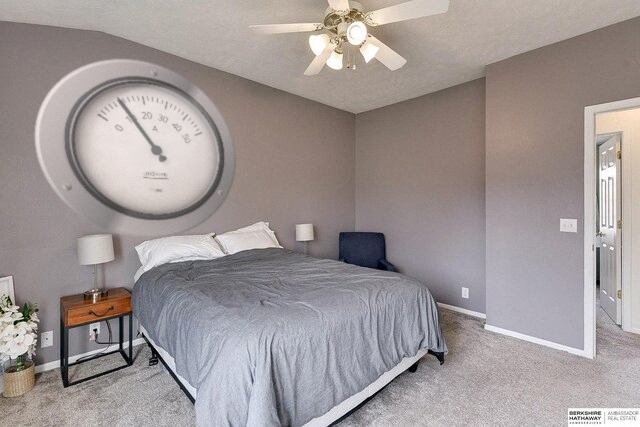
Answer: {"value": 10, "unit": "A"}
